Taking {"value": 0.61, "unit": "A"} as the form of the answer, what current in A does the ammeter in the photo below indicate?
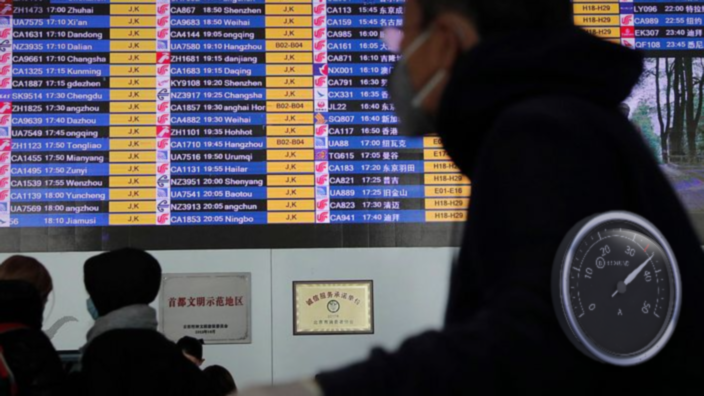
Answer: {"value": 36, "unit": "A"}
